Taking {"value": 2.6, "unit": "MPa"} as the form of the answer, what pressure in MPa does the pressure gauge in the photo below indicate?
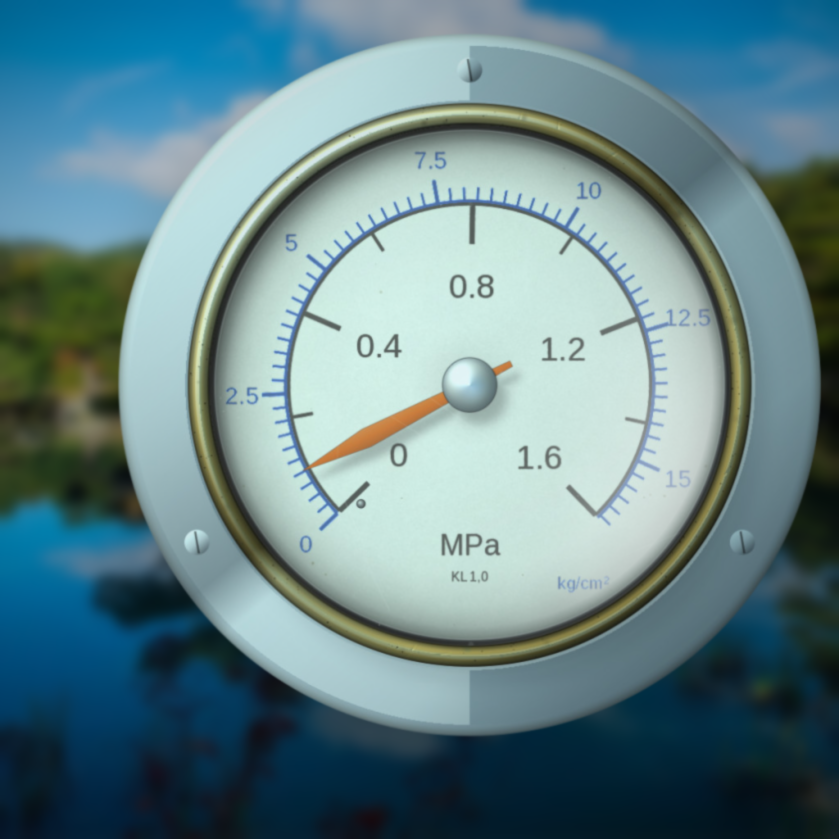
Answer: {"value": 0.1, "unit": "MPa"}
